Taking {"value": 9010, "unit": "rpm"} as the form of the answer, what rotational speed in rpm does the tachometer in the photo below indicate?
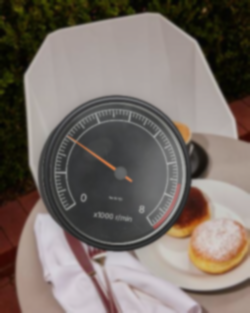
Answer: {"value": 2000, "unit": "rpm"}
